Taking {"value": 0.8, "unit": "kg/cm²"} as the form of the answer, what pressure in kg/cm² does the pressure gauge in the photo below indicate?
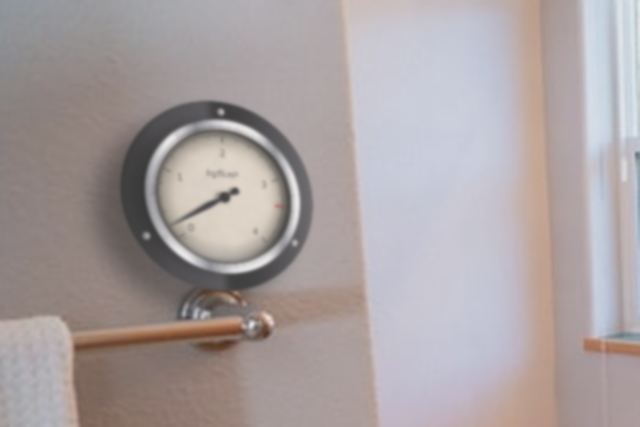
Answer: {"value": 0.2, "unit": "kg/cm²"}
